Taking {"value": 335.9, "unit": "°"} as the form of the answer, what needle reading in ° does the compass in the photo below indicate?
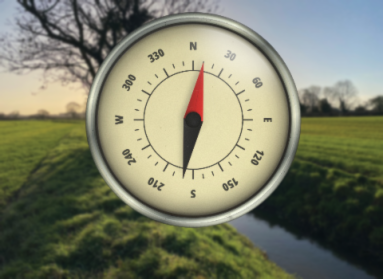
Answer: {"value": 10, "unit": "°"}
